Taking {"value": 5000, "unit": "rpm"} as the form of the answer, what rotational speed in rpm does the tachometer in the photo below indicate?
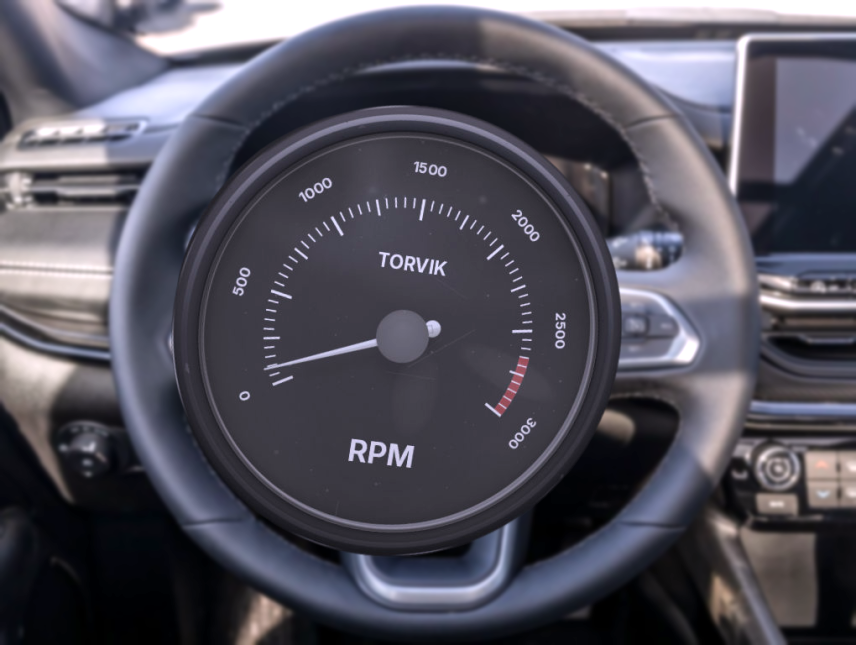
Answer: {"value": 100, "unit": "rpm"}
